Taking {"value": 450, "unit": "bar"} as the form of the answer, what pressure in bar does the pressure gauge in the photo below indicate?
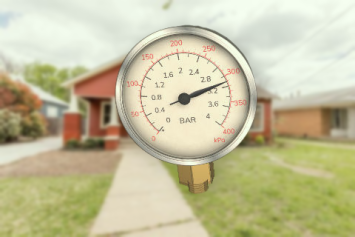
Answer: {"value": 3.1, "unit": "bar"}
